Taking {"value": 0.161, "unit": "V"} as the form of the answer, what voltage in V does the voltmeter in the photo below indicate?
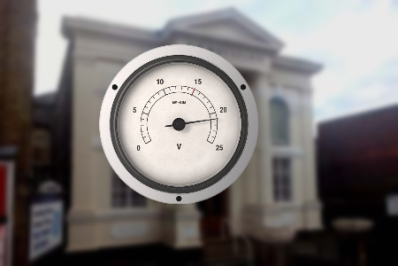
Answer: {"value": 21, "unit": "V"}
